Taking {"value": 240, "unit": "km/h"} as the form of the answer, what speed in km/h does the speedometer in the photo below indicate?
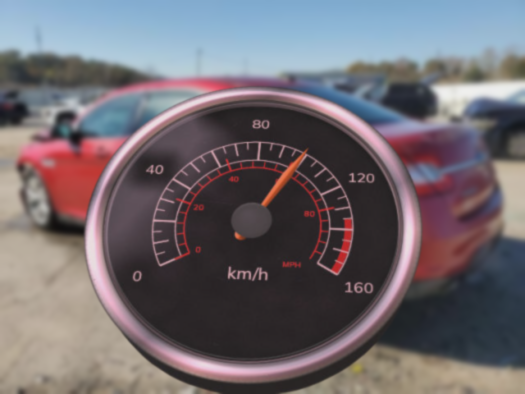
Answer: {"value": 100, "unit": "km/h"}
